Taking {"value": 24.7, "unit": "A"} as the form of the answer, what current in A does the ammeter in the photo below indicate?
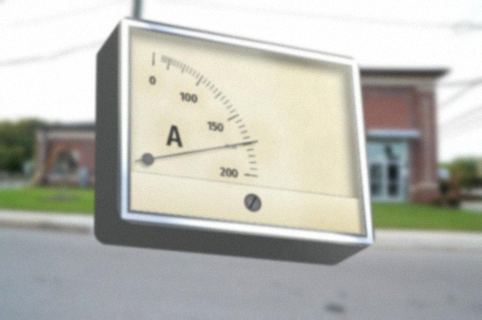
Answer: {"value": 175, "unit": "A"}
